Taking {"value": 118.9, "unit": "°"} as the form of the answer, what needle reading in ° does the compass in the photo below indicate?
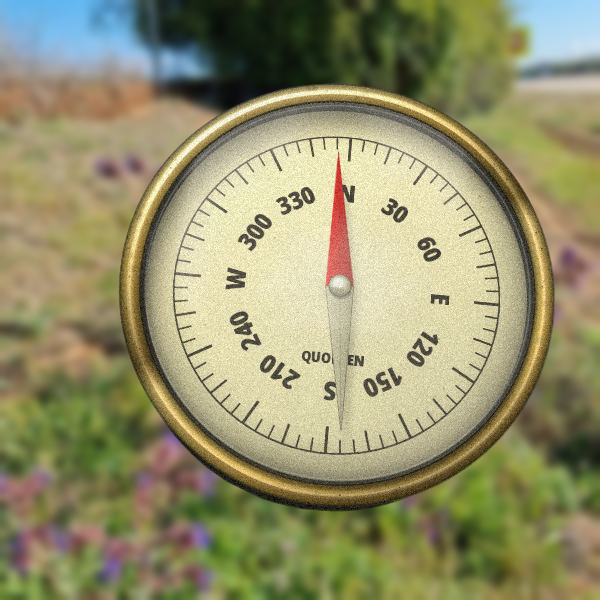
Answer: {"value": 355, "unit": "°"}
